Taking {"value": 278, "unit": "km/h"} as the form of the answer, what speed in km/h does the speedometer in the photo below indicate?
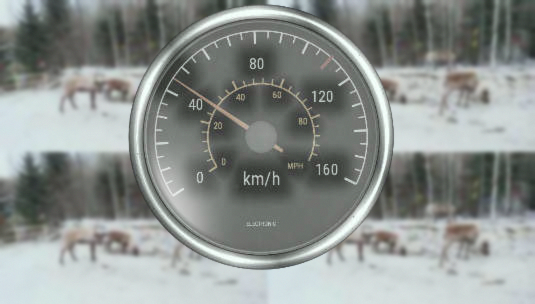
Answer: {"value": 45, "unit": "km/h"}
